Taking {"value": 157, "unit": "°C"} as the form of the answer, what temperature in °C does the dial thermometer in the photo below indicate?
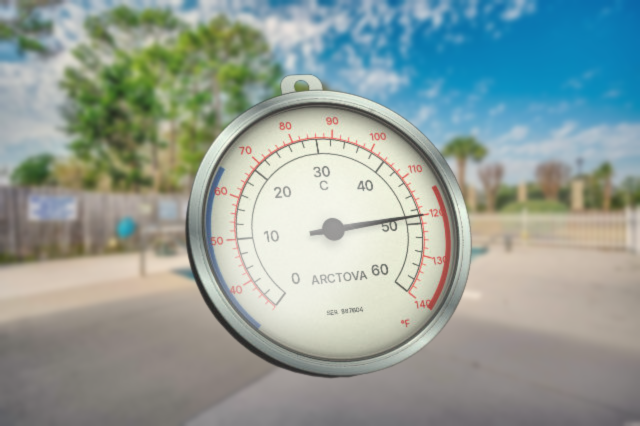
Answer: {"value": 49, "unit": "°C"}
